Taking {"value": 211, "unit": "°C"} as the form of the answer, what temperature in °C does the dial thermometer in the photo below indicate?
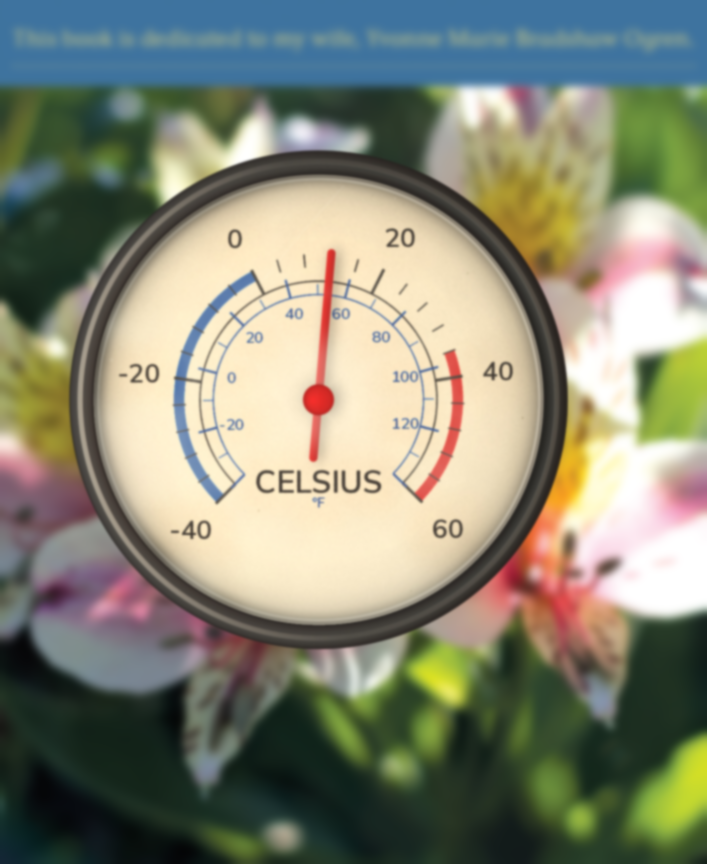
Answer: {"value": 12, "unit": "°C"}
